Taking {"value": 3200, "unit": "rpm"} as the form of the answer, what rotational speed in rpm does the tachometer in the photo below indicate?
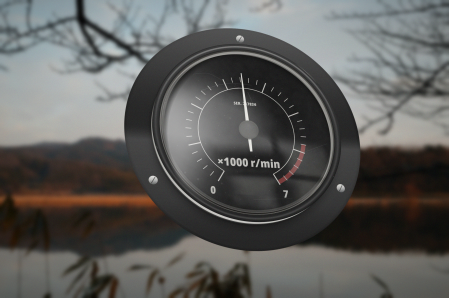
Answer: {"value": 3400, "unit": "rpm"}
